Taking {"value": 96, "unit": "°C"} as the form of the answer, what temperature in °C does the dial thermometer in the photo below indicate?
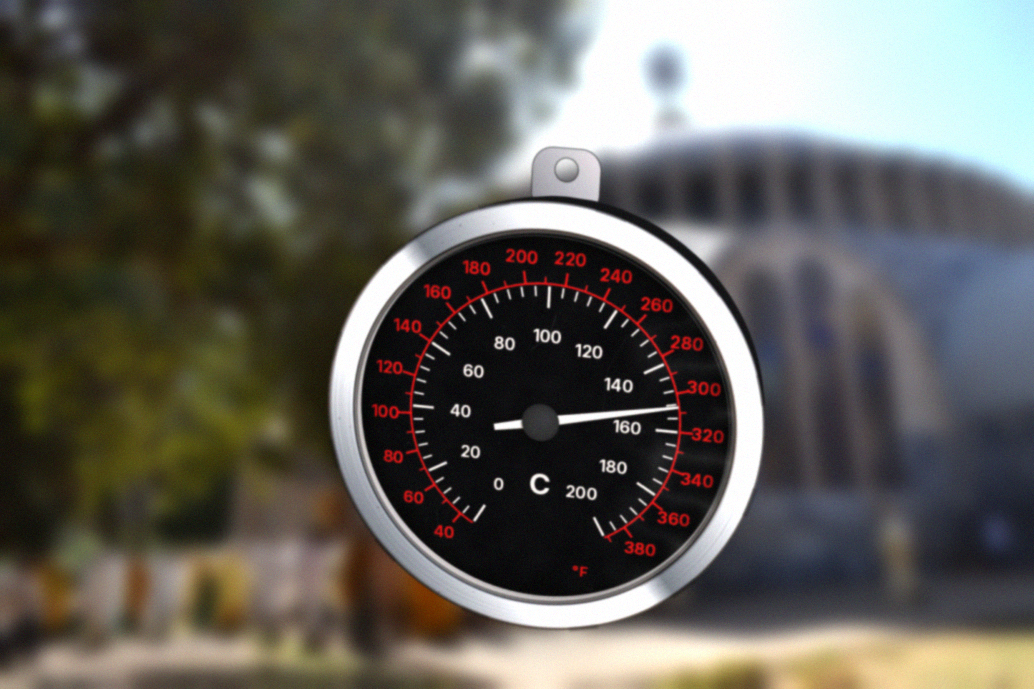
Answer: {"value": 152, "unit": "°C"}
